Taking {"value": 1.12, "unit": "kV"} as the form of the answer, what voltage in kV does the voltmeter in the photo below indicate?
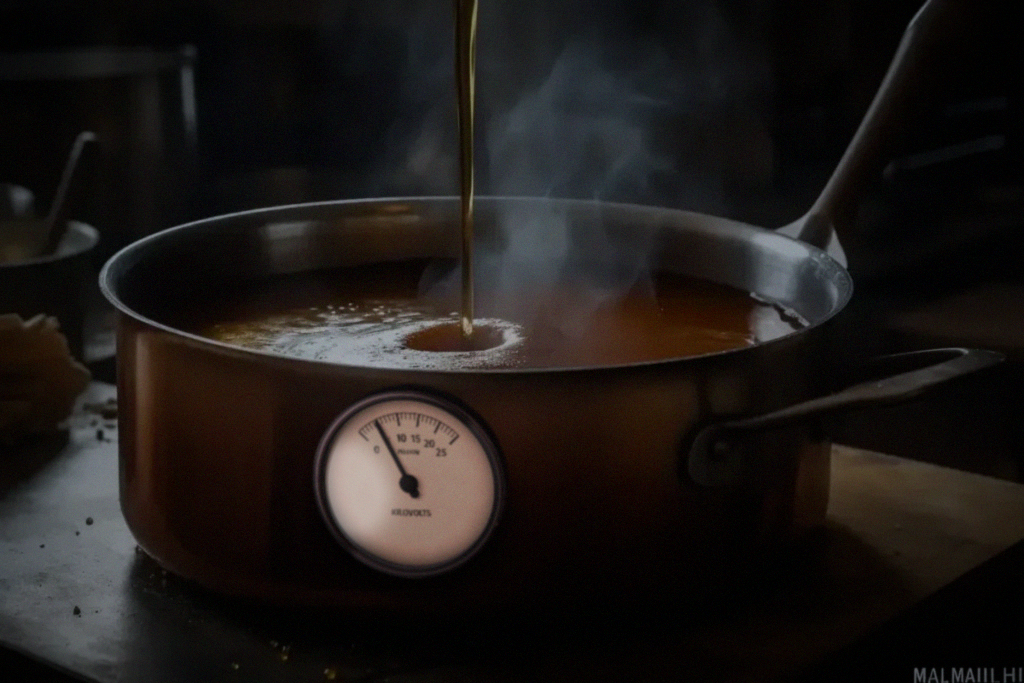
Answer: {"value": 5, "unit": "kV"}
